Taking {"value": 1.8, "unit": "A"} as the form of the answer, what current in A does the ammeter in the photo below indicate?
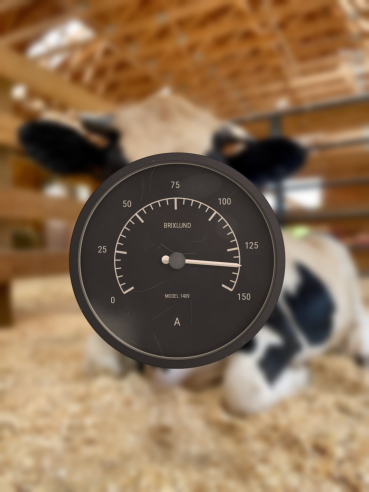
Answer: {"value": 135, "unit": "A"}
